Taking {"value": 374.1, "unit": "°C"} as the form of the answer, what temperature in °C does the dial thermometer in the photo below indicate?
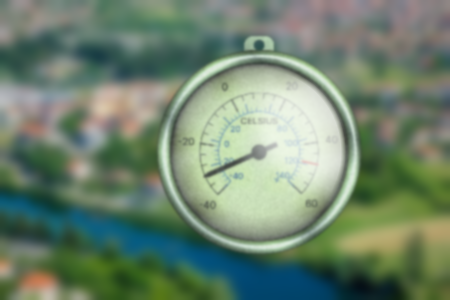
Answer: {"value": -32, "unit": "°C"}
